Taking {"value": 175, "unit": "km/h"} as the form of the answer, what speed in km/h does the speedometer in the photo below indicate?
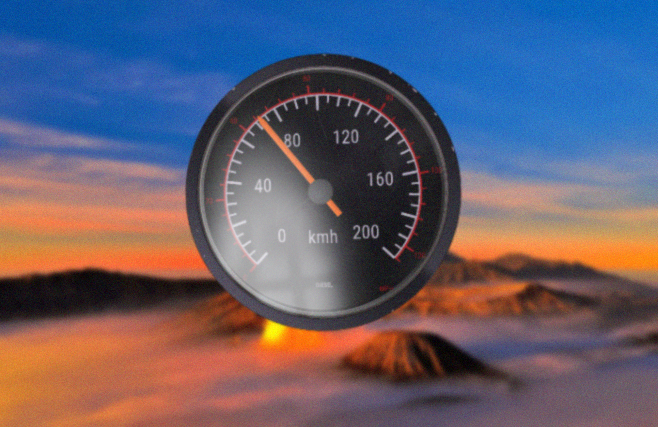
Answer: {"value": 72.5, "unit": "km/h"}
